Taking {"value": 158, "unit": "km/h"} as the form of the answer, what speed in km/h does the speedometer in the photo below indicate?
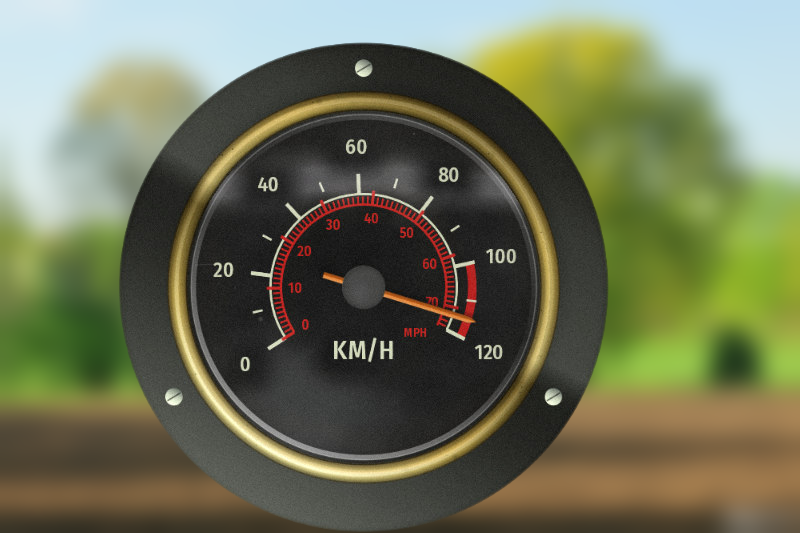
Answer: {"value": 115, "unit": "km/h"}
